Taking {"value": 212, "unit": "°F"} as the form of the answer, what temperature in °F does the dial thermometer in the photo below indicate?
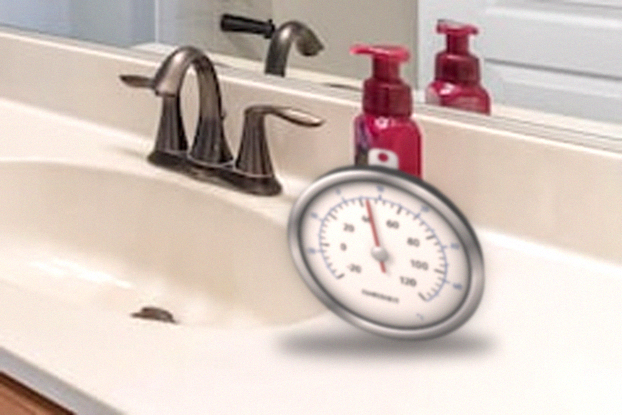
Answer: {"value": 44, "unit": "°F"}
